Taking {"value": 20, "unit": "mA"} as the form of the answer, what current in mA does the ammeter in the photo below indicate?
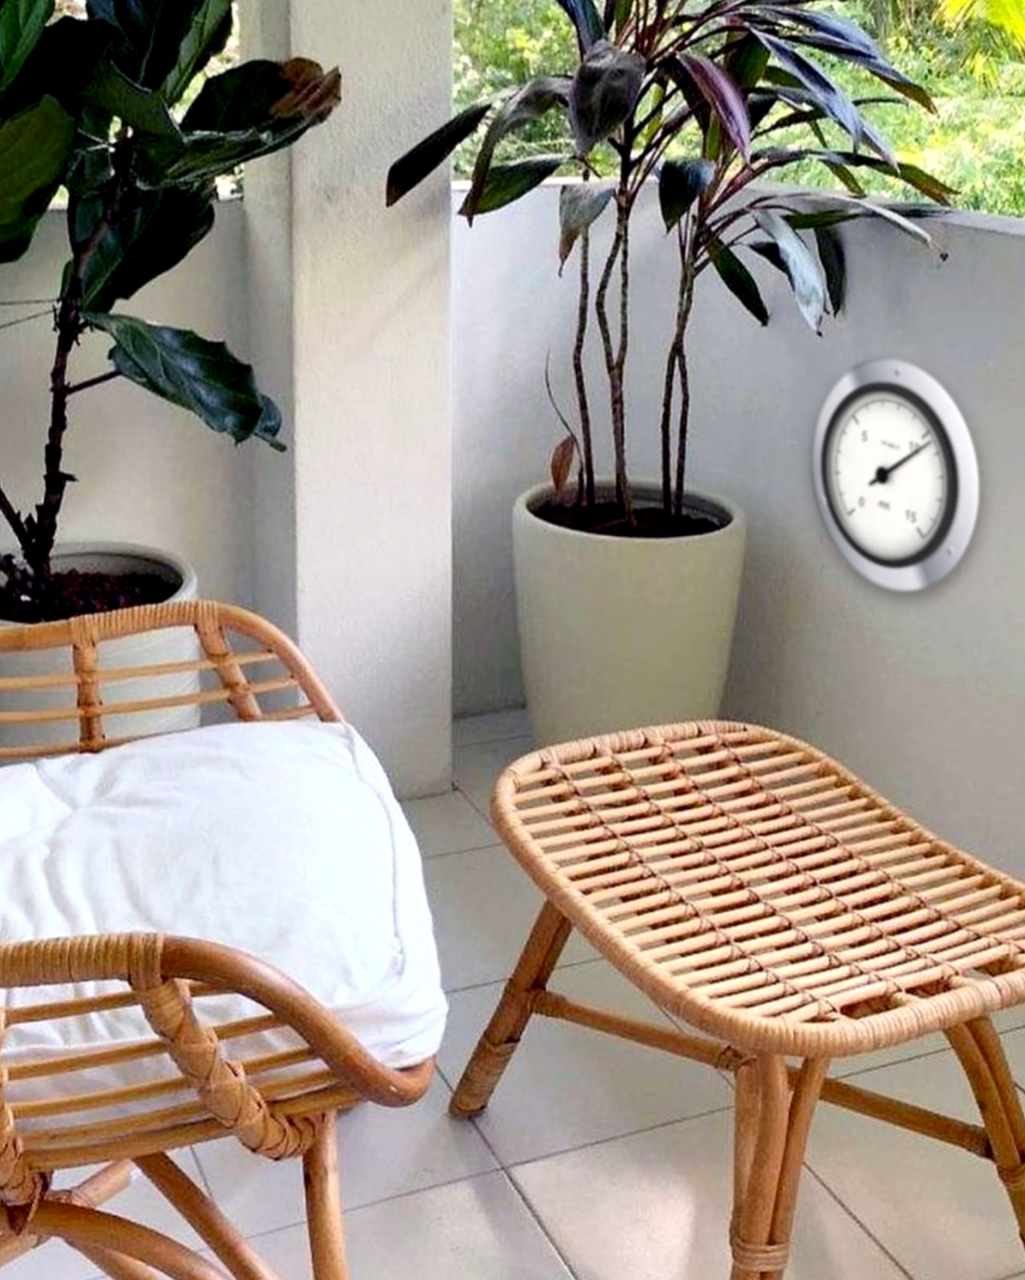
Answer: {"value": 10.5, "unit": "mA"}
